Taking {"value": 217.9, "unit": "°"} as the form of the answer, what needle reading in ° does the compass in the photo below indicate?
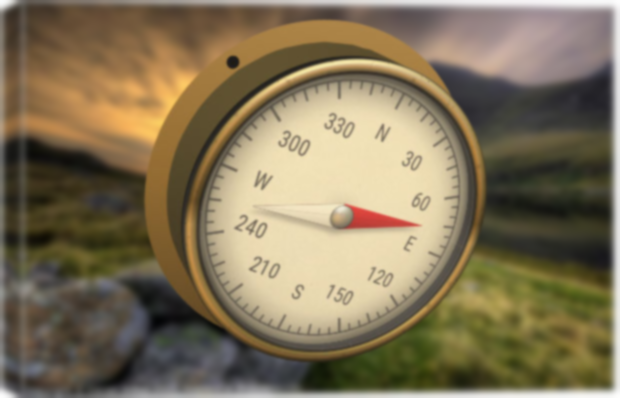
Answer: {"value": 75, "unit": "°"}
